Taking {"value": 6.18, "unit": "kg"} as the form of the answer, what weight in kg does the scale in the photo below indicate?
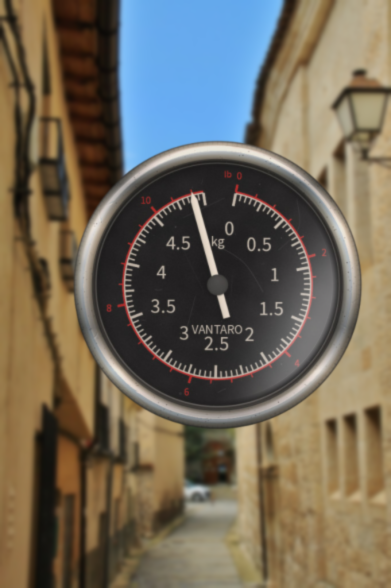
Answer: {"value": 4.9, "unit": "kg"}
